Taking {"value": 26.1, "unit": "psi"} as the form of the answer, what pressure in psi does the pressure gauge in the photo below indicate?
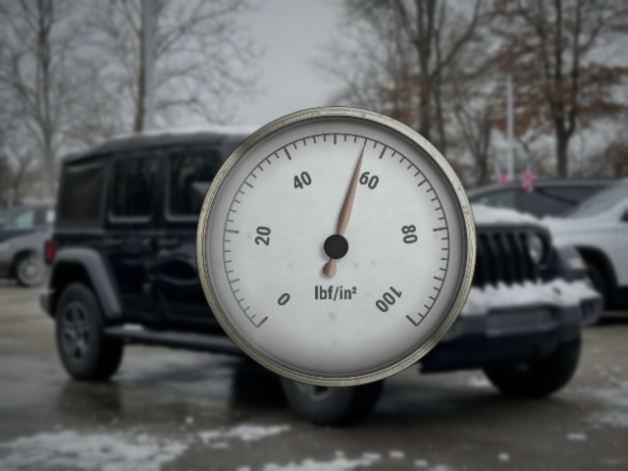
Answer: {"value": 56, "unit": "psi"}
